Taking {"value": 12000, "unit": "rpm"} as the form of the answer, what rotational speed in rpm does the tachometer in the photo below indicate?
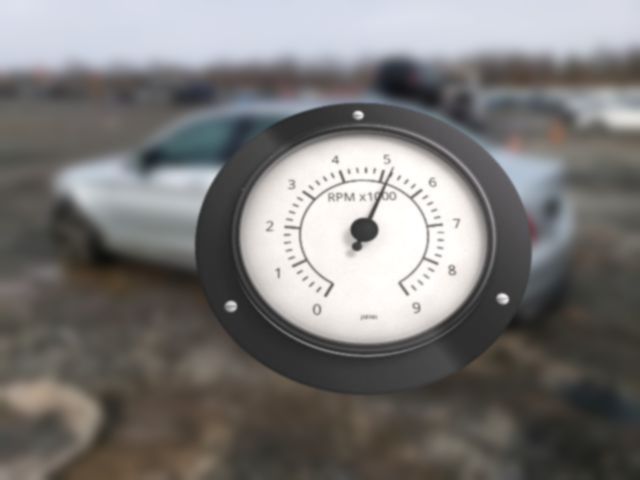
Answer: {"value": 5200, "unit": "rpm"}
